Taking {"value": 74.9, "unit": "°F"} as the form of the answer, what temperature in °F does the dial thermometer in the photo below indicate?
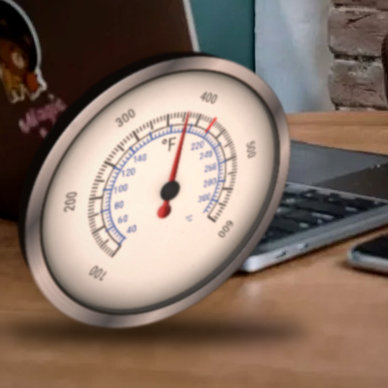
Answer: {"value": 375, "unit": "°F"}
